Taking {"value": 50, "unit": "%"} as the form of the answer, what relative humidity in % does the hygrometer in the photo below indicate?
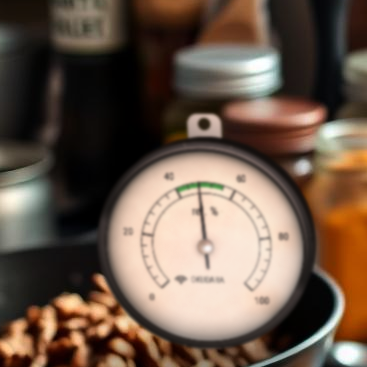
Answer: {"value": 48, "unit": "%"}
